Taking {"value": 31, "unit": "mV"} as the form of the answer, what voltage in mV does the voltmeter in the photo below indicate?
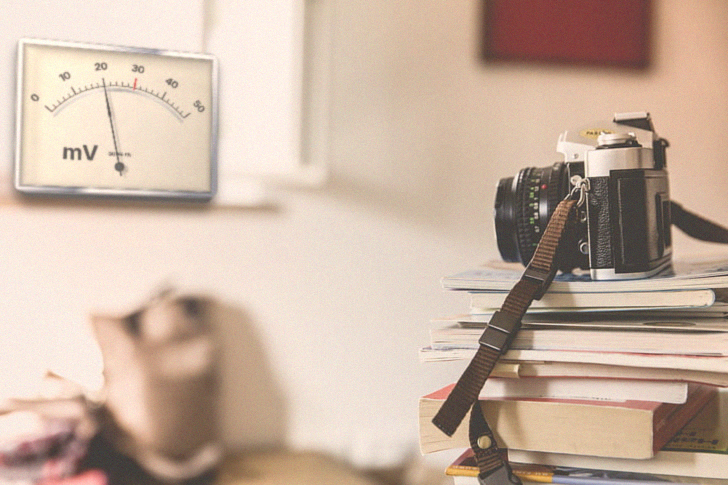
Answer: {"value": 20, "unit": "mV"}
